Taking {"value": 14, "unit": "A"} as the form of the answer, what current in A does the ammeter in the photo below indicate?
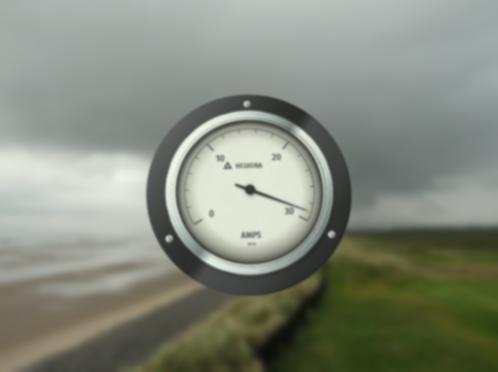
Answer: {"value": 29, "unit": "A"}
